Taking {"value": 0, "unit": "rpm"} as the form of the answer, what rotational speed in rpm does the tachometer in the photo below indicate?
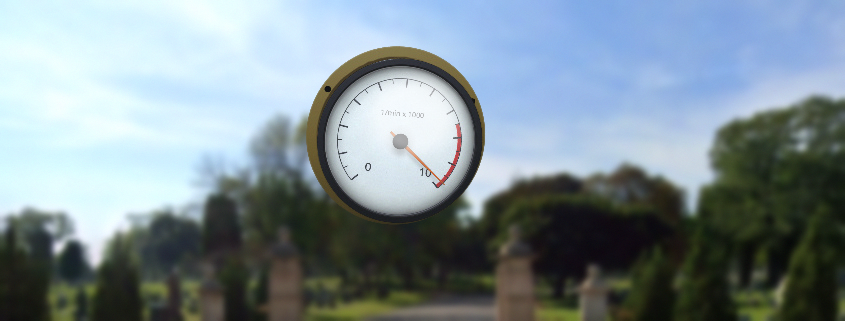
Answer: {"value": 9750, "unit": "rpm"}
